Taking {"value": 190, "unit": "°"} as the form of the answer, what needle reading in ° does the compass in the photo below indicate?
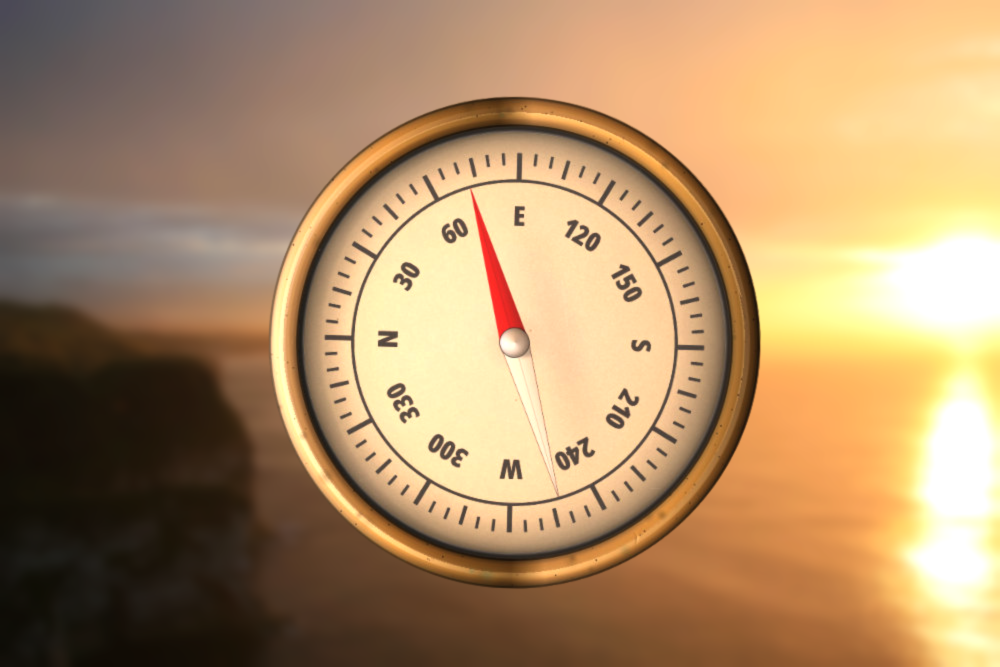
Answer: {"value": 72.5, "unit": "°"}
